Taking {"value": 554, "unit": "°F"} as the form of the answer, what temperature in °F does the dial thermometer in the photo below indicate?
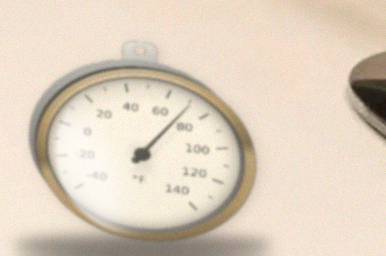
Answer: {"value": 70, "unit": "°F"}
